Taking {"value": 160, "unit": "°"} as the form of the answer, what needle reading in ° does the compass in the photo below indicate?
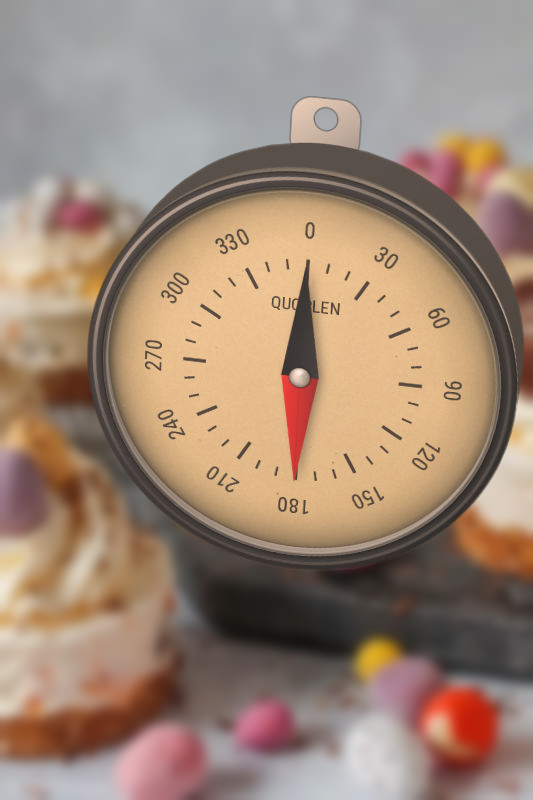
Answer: {"value": 180, "unit": "°"}
